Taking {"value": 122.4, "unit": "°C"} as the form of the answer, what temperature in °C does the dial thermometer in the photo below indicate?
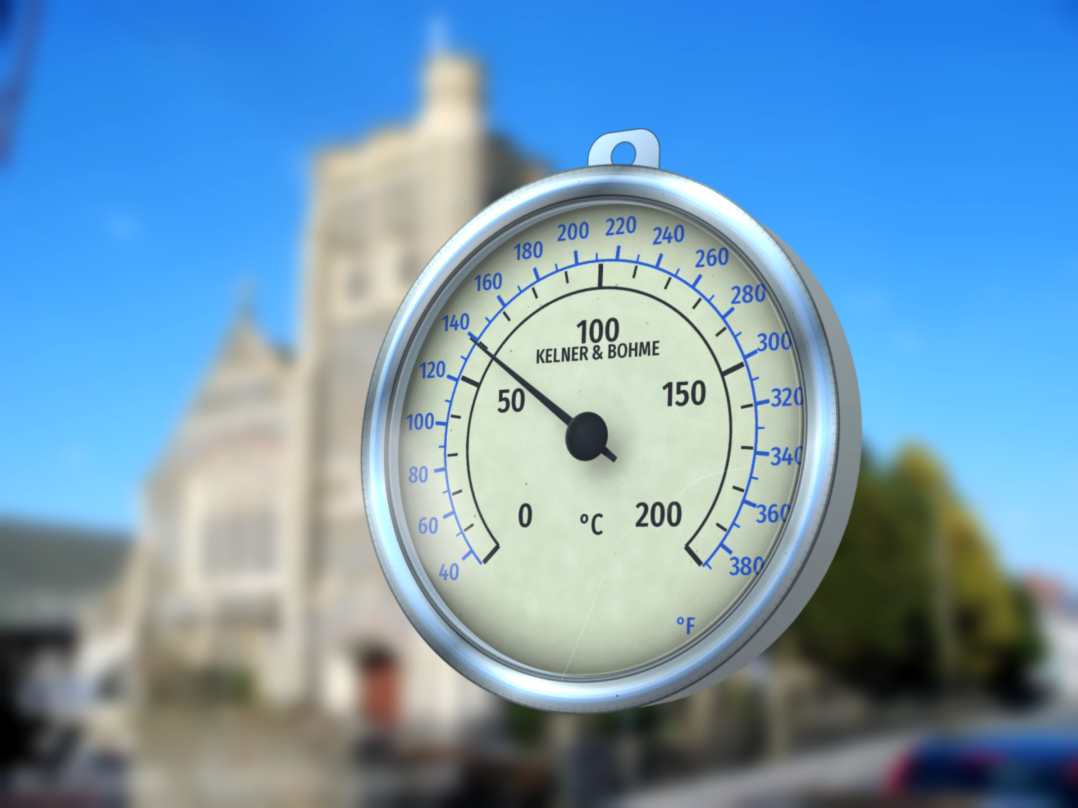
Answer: {"value": 60, "unit": "°C"}
